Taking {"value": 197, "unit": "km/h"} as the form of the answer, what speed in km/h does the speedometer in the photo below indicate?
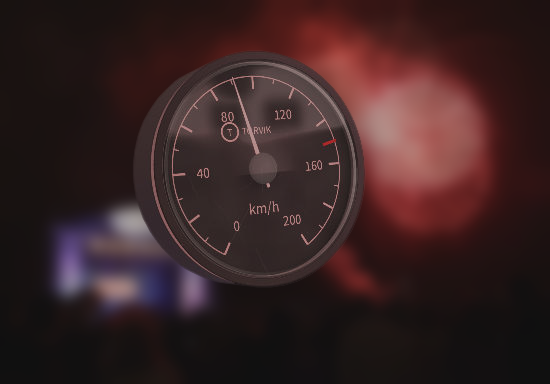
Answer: {"value": 90, "unit": "km/h"}
